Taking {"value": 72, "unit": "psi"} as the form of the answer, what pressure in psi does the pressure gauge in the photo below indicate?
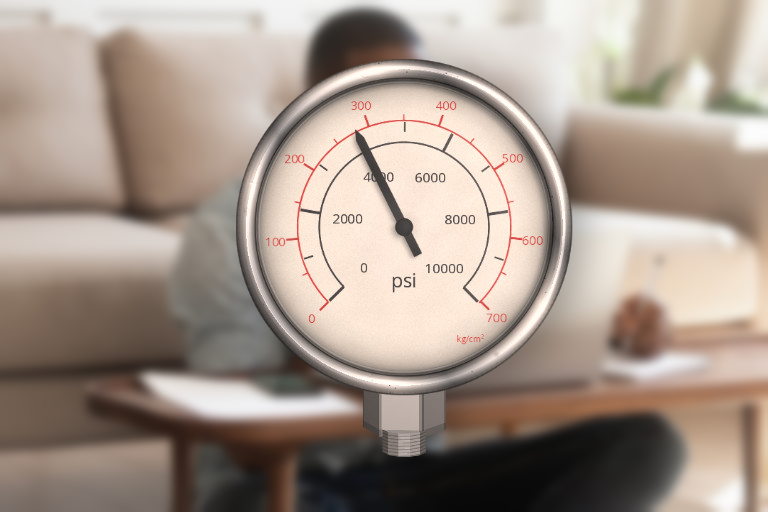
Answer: {"value": 4000, "unit": "psi"}
